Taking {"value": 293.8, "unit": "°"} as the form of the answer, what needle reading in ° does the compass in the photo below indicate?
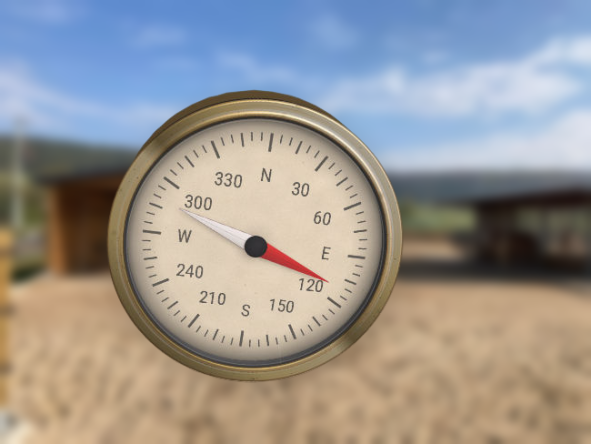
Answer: {"value": 110, "unit": "°"}
